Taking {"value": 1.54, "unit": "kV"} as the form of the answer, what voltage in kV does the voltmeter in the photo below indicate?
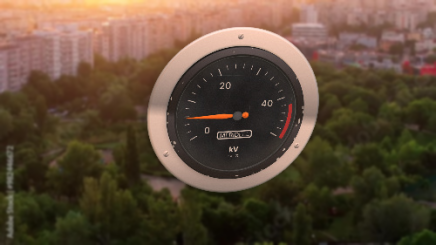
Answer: {"value": 6, "unit": "kV"}
